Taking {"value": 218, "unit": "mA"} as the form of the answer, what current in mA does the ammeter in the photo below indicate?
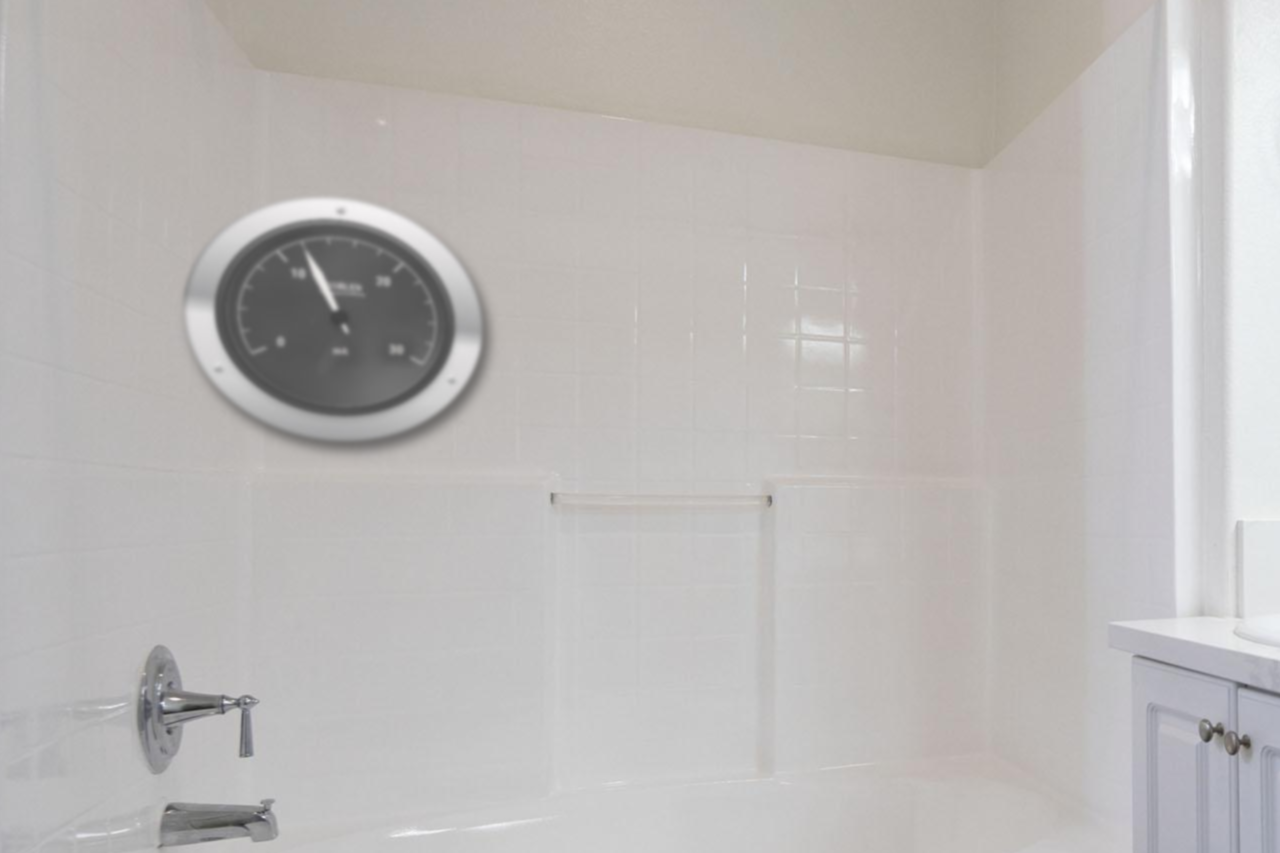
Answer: {"value": 12, "unit": "mA"}
